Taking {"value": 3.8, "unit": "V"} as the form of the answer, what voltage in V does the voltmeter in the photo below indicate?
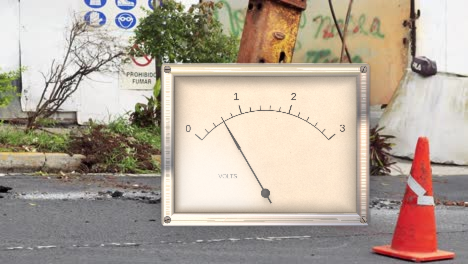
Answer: {"value": 0.6, "unit": "V"}
